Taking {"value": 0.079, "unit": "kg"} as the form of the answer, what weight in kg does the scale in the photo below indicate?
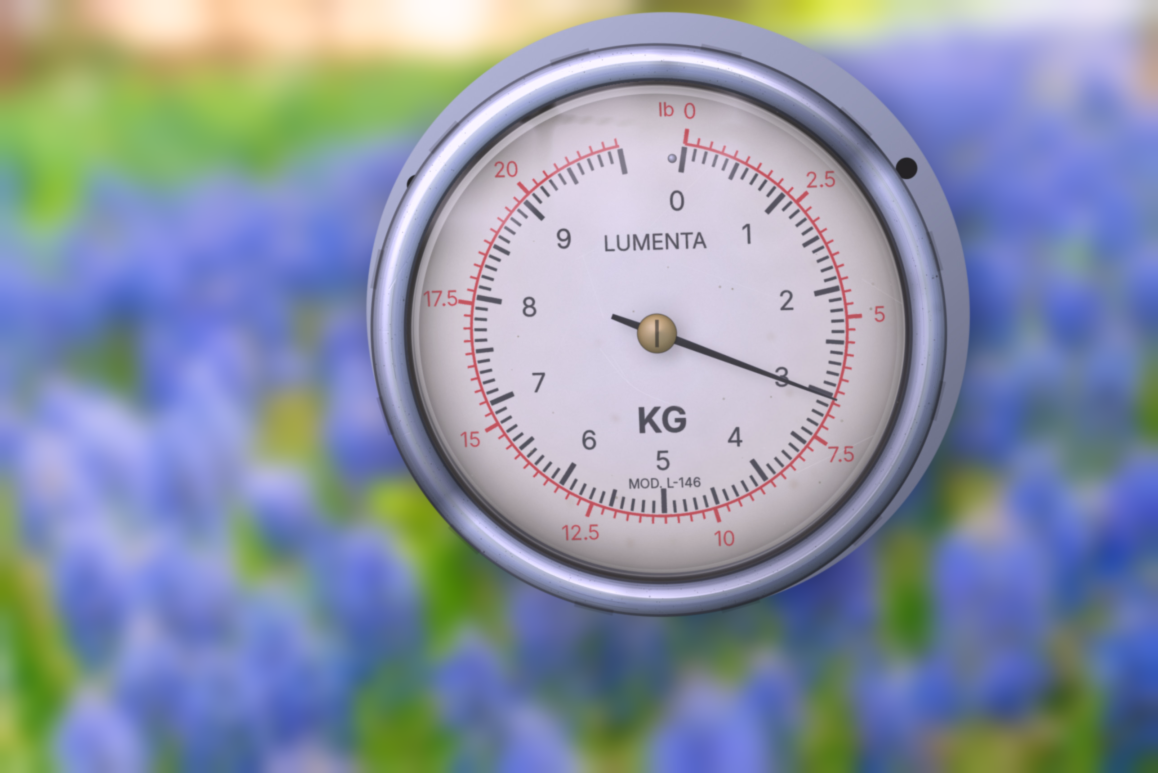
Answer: {"value": 3, "unit": "kg"}
